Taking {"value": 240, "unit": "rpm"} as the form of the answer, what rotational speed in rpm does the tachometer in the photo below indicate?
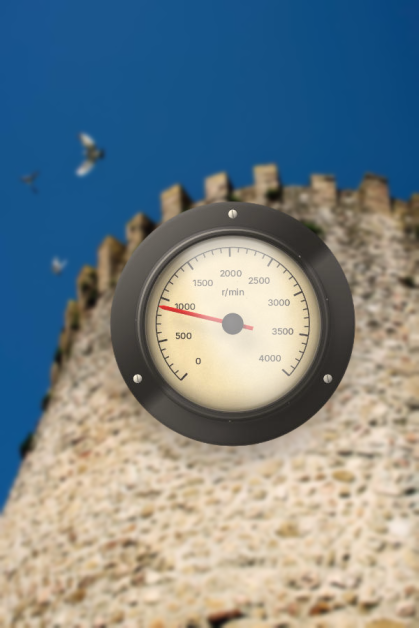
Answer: {"value": 900, "unit": "rpm"}
